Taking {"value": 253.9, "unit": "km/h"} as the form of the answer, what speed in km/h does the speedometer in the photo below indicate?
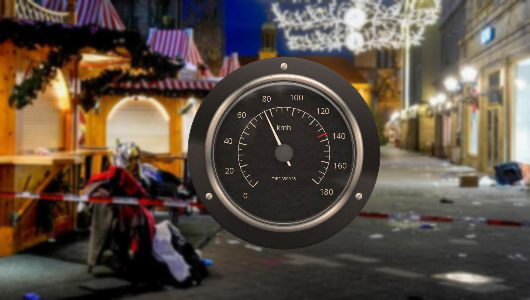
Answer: {"value": 75, "unit": "km/h"}
